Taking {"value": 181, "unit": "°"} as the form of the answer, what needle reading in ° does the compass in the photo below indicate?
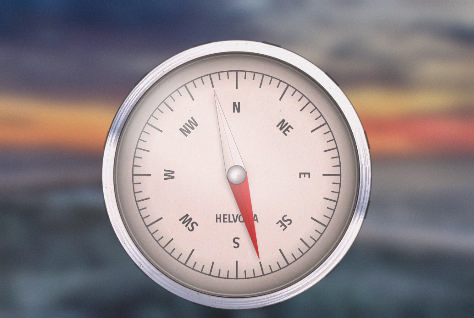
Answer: {"value": 165, "unit": "°"}
